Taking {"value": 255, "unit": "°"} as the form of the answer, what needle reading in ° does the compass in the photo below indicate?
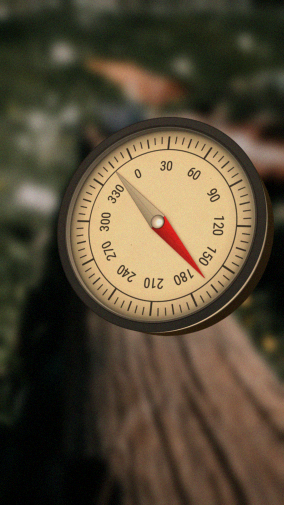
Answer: {"value": 165, "unit": "°"}
